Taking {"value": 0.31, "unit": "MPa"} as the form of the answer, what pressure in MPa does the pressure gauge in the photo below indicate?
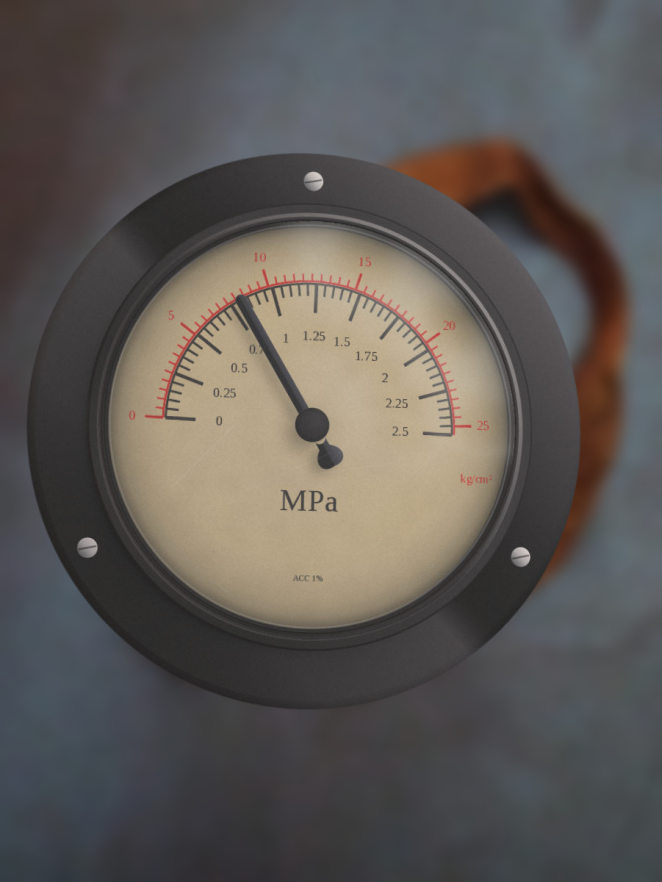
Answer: {"value": 0.8, "unit": "MPa"}
